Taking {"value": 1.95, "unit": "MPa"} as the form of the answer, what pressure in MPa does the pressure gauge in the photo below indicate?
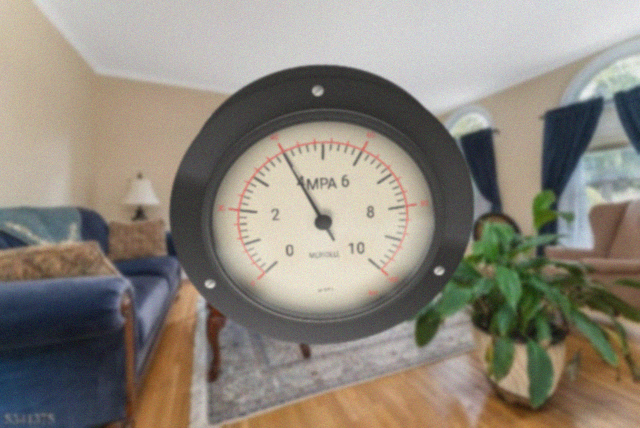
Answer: {"value": 4, "unit": "MPa"}
